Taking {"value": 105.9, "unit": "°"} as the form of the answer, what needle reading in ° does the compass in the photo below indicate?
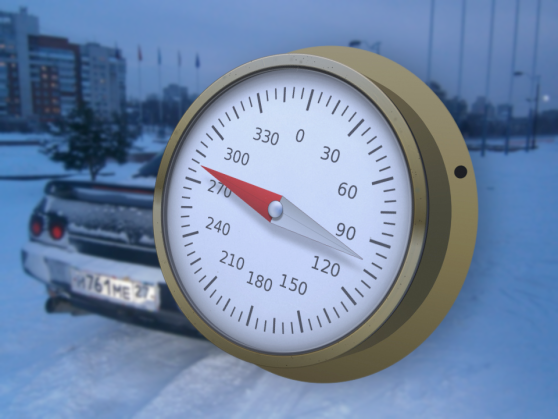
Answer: {"value": 280, "unit": "°"}
